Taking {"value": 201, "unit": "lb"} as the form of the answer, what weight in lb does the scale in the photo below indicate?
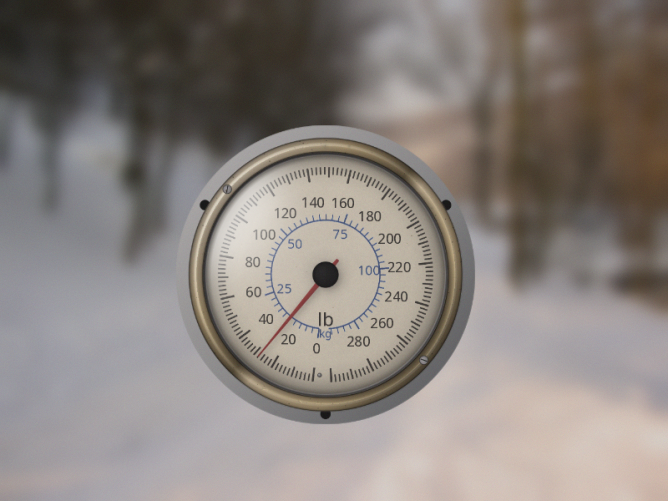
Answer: {"value": 28, "unit": "lb"}
